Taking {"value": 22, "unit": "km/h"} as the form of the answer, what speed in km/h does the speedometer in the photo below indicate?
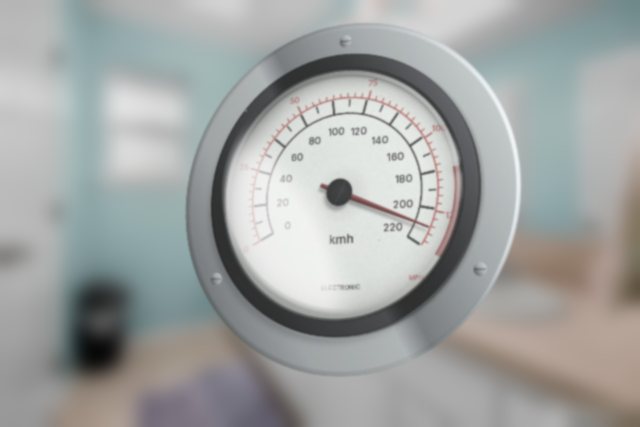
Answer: {"value": 210, "unit": "km/h"}
